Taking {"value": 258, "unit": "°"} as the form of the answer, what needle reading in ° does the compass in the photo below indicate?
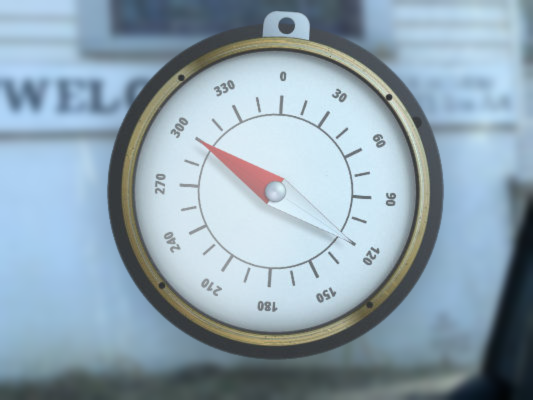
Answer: {"value": 300, "unit": "°"}
